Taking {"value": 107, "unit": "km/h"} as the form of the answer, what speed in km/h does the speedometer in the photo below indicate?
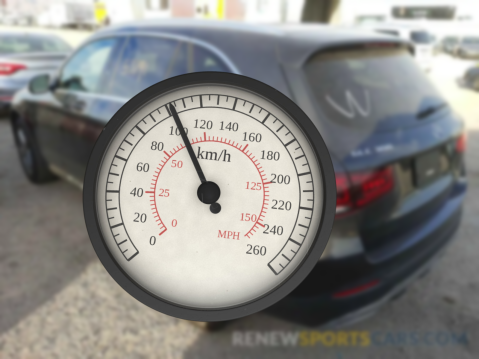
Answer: {"value": 102.5, "unit": "km/h"}
